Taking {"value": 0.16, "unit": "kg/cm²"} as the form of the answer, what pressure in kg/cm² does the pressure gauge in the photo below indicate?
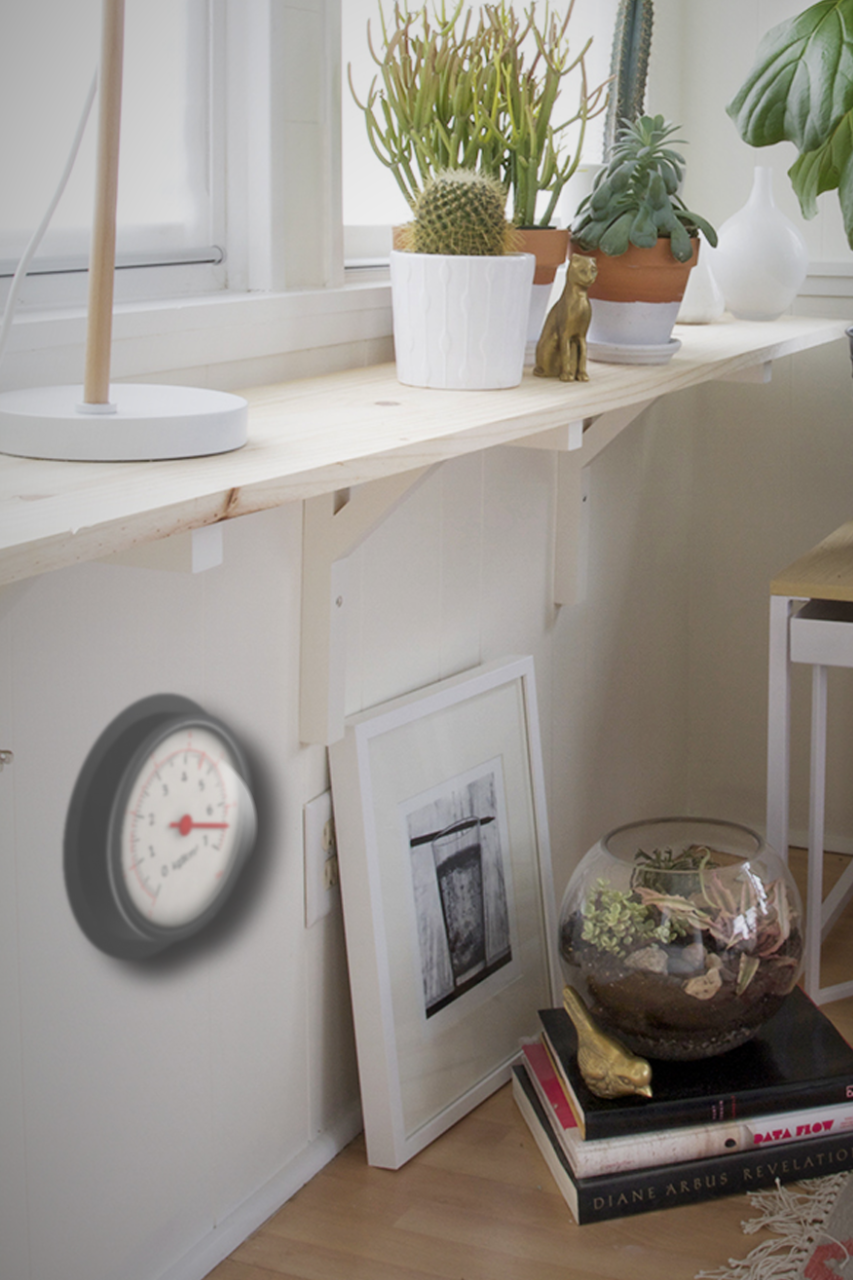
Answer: {"value": 6.5, "unit": "kg/cm²"}
